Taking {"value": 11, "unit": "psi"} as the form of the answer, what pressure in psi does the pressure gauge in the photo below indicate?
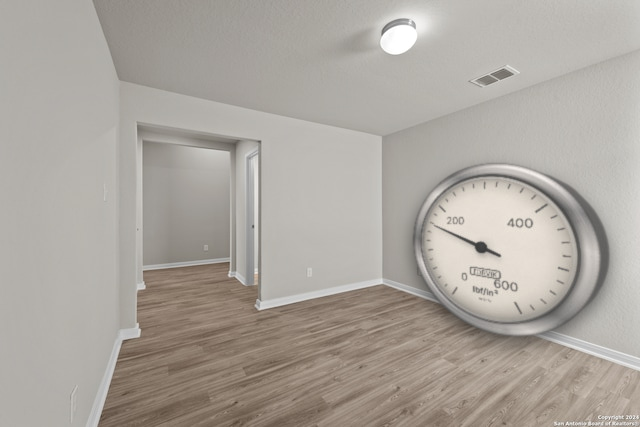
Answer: {"value": 160, "unit": "psi"}
